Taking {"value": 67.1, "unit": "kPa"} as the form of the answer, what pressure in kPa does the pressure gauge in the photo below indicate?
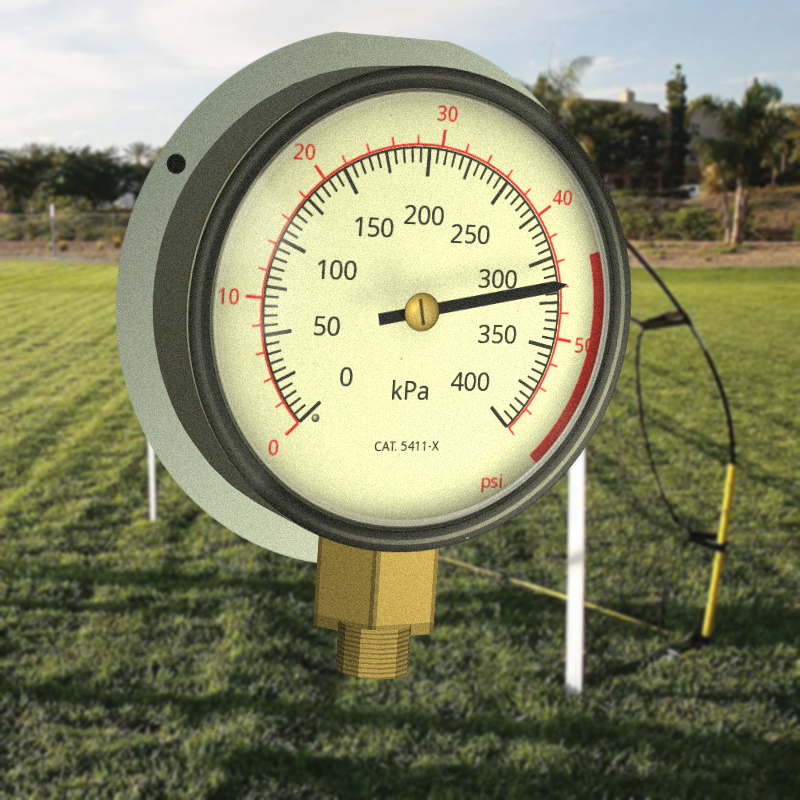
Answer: {"value": 315, "unit": "kPa"}
